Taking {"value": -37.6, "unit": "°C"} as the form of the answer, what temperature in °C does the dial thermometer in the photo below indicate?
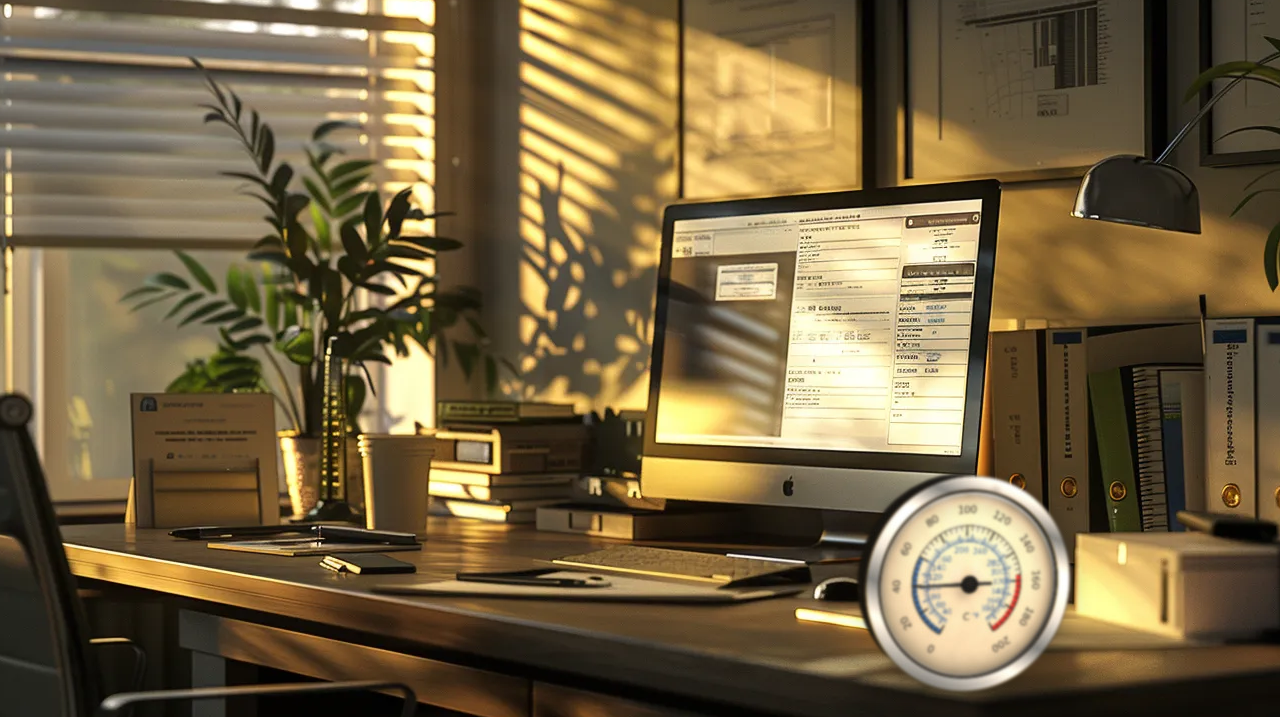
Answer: {"value": 40, "unit": "°C"}
